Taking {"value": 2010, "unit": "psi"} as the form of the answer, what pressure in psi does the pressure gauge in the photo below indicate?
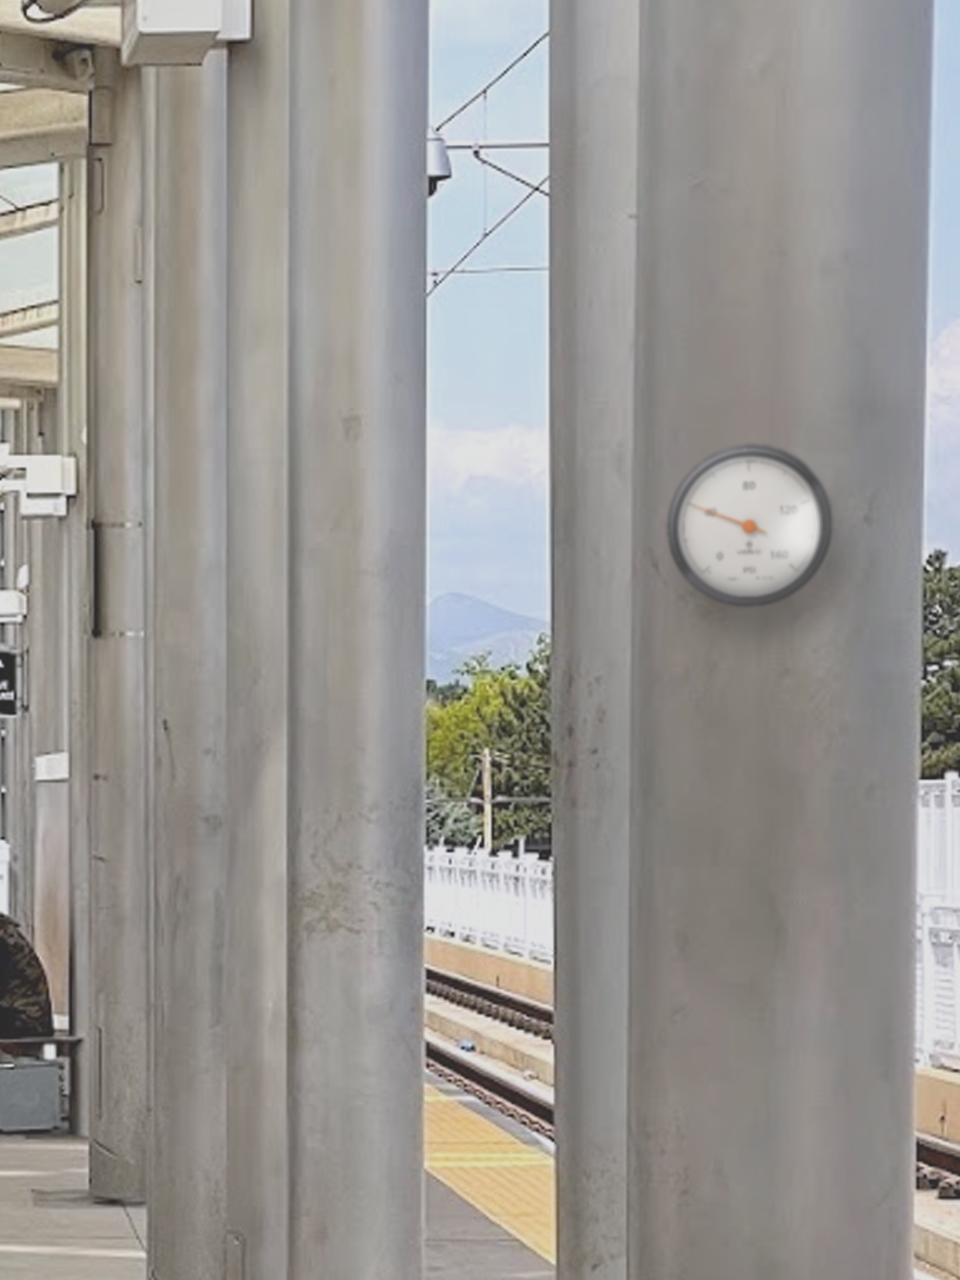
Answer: {"value": 40, "unit": "psi"}
